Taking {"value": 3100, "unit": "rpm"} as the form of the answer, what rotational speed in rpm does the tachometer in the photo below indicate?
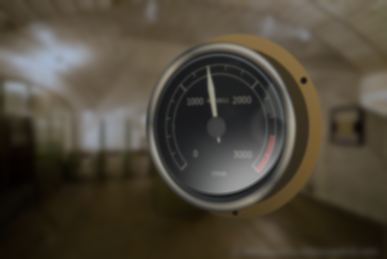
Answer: {"value": 1400, "unit": "rpm"}
